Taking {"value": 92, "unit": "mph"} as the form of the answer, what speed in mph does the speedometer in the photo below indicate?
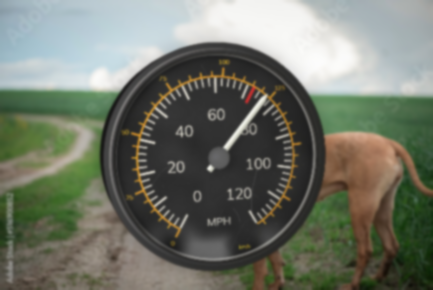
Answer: {"value": 76, "unit": "mph"}
